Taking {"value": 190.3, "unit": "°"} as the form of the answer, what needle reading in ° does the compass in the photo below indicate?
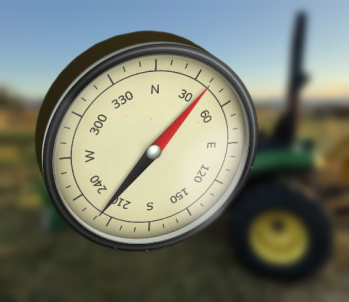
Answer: {"value": 40, "unit": "°"}
